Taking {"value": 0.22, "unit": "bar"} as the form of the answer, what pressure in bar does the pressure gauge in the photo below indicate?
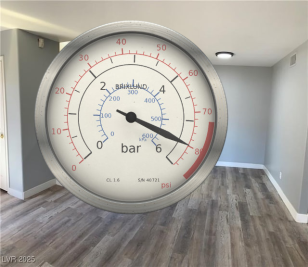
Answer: {"value": 5.5, "unit": "bar"}
